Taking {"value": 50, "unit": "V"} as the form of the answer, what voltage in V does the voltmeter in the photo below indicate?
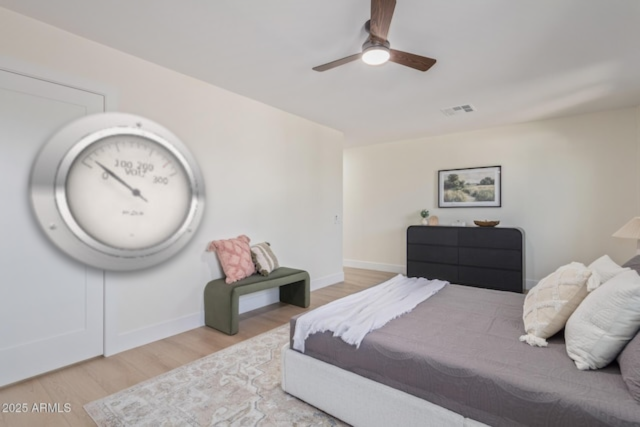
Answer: {"value": 20, "unit": "V"}
